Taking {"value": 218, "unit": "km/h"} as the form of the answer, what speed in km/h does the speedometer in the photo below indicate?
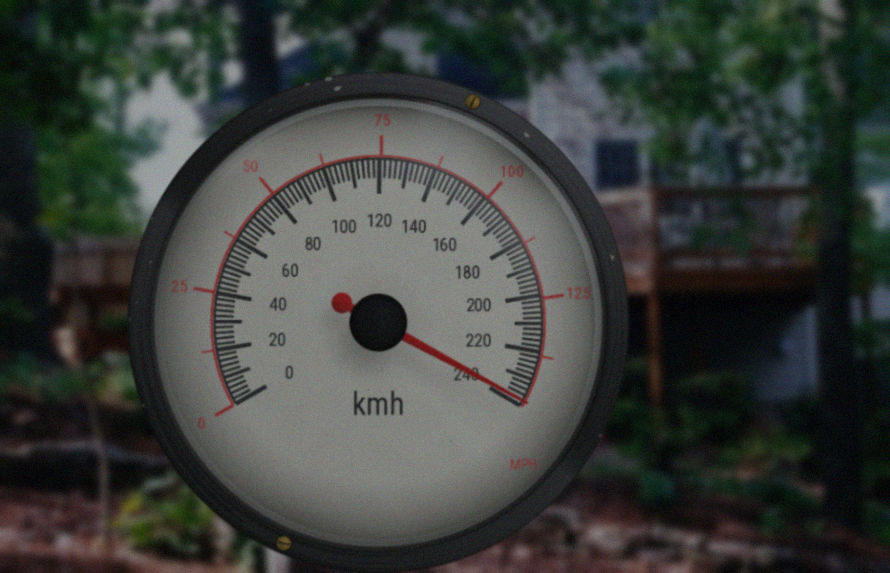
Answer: {"value": 238, "unit": "km/h"}
